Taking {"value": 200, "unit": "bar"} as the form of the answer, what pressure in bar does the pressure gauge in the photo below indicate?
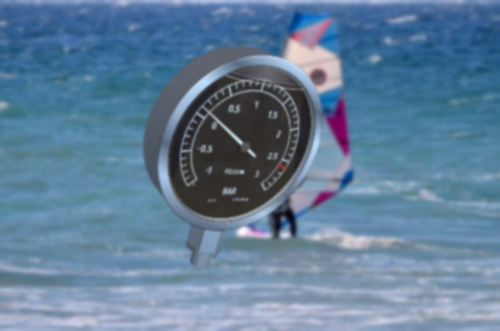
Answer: {"value": 0.1, "unit": "bar"}
